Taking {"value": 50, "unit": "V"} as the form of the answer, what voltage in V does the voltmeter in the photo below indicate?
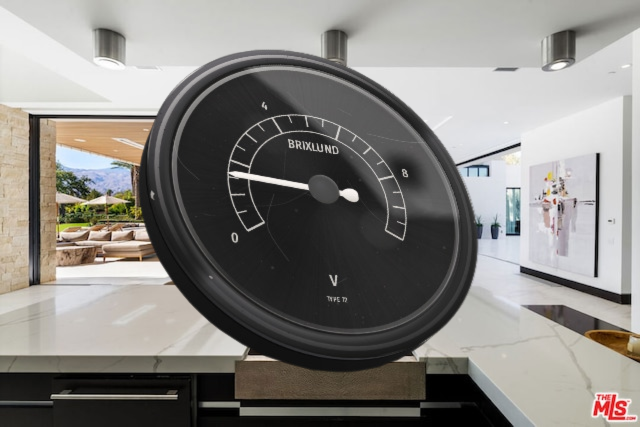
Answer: {"value": 1.5, "unit": "V"}
